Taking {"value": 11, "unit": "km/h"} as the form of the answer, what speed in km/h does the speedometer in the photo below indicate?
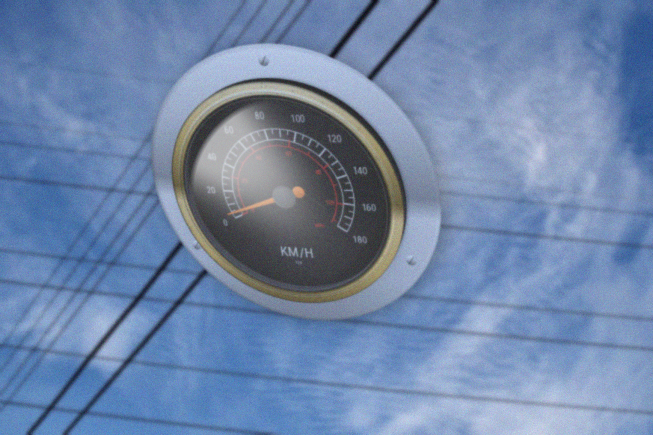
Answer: {"value": 5, "unit": "km/h"}
